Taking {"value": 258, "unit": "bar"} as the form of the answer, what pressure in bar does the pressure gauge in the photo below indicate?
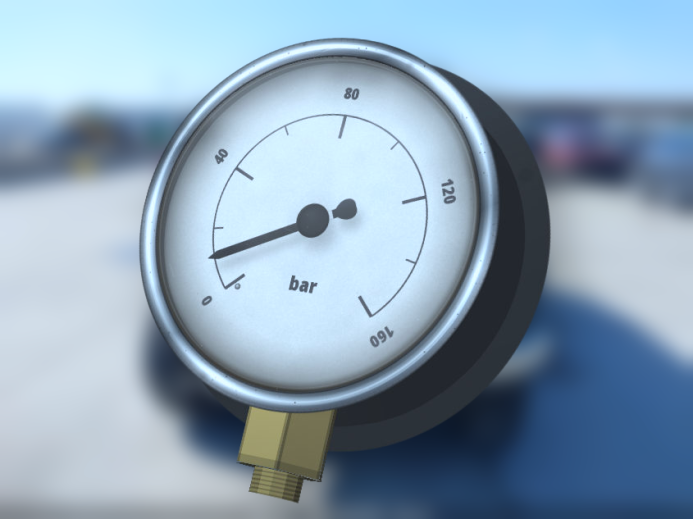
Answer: {"value": 10, "unit": "bar"}
